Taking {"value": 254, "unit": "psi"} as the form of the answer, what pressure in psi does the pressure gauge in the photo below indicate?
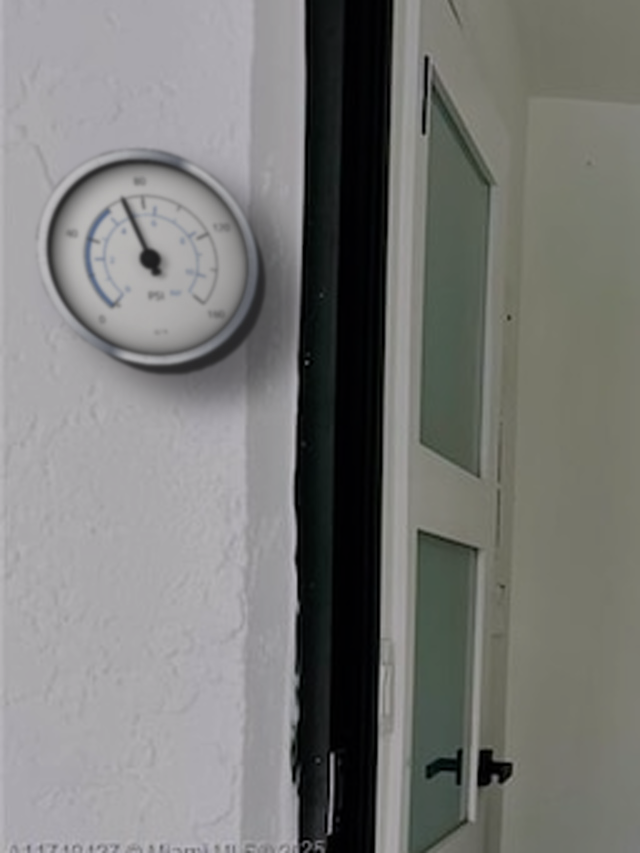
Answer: {"value": 70, "unit": "psi"}
